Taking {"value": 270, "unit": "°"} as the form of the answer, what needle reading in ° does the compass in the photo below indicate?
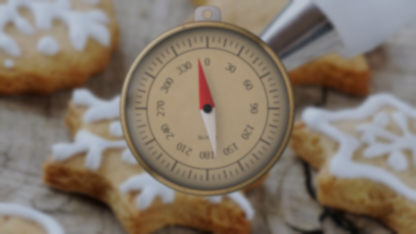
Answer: {"value": 350, "unit": "°"}
